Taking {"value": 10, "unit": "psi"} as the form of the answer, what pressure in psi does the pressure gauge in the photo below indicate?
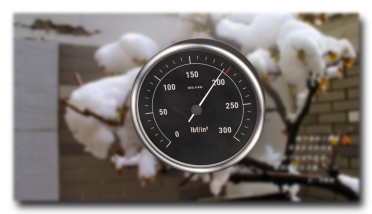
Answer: {"value": 195, "unit": "psi"}
